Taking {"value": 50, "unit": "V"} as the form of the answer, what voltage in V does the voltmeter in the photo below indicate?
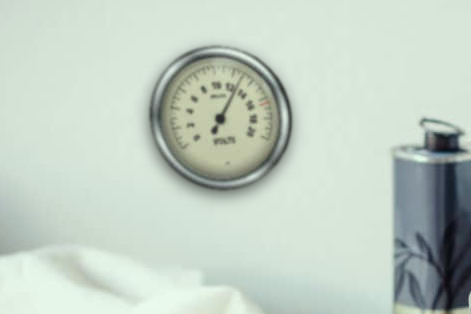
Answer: {"value": 13, "unit": "V"}
